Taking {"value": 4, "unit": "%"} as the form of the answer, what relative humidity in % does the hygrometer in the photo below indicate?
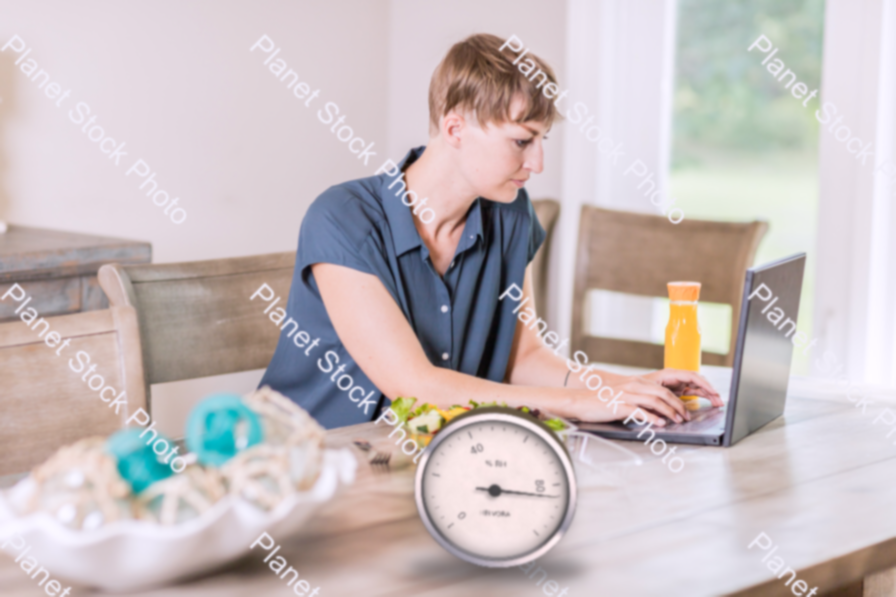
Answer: {"value": 84, "unit": "%"}
